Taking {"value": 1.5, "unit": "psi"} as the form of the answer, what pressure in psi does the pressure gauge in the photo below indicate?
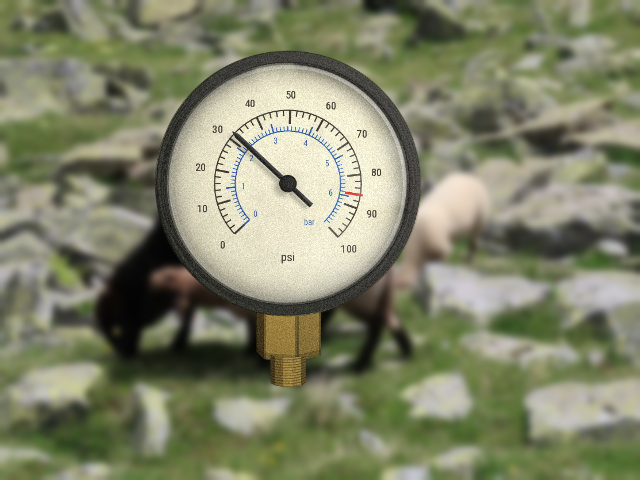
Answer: {"value": 32, "unit": "psi"}
